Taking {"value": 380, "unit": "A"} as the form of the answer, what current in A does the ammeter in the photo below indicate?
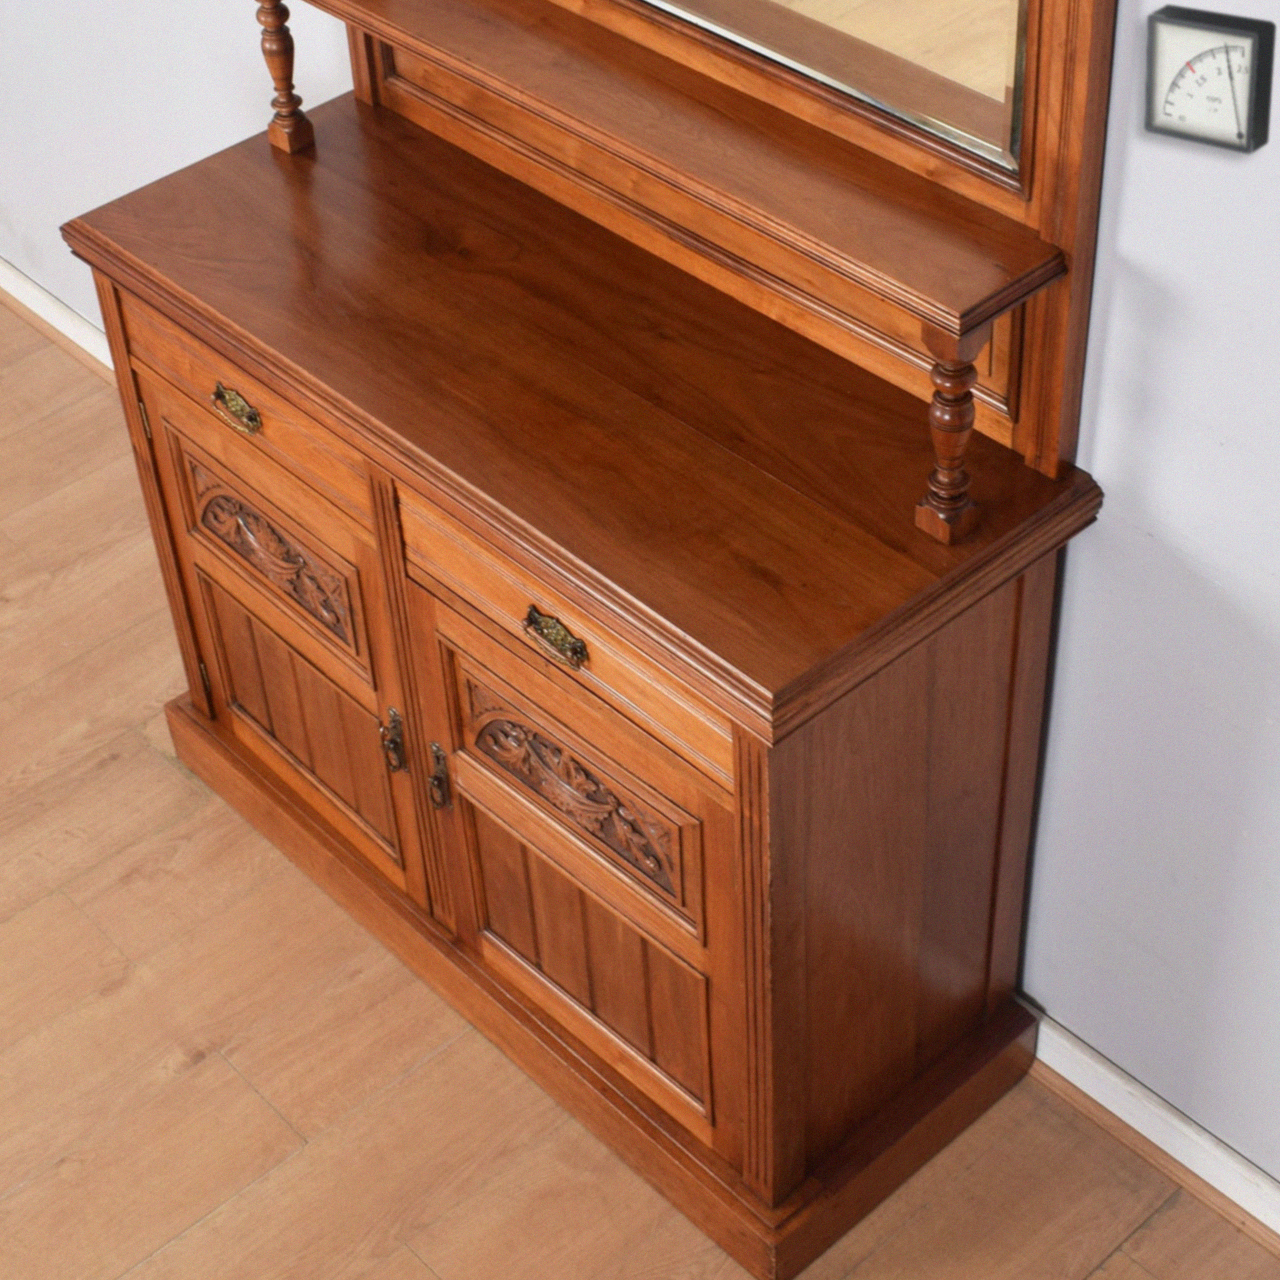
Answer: {"value": 2.25, "unit": "A"}
